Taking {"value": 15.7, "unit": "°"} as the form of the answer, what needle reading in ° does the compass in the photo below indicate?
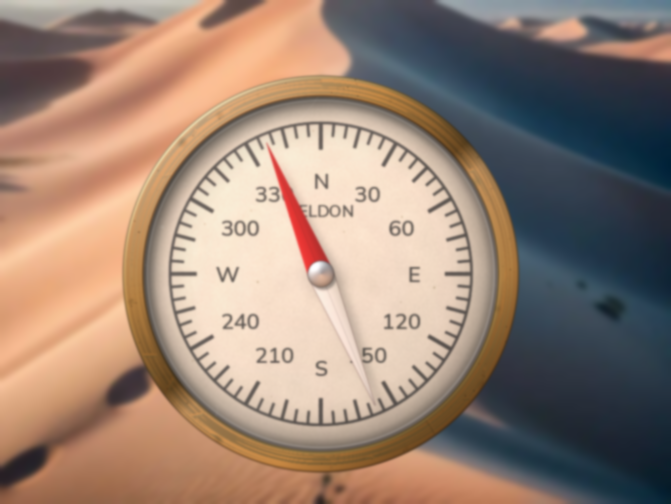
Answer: {"value": 337.5, "unit": "°"}
